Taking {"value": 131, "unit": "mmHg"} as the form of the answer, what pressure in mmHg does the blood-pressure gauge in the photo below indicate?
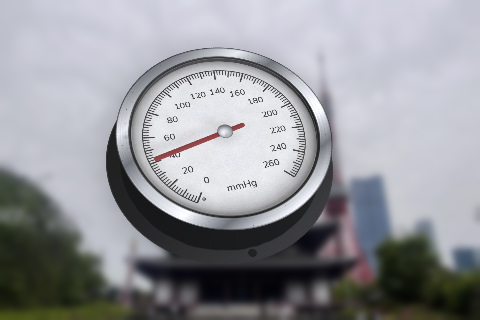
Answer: {"value": 40, "unit": "mmHg"}
